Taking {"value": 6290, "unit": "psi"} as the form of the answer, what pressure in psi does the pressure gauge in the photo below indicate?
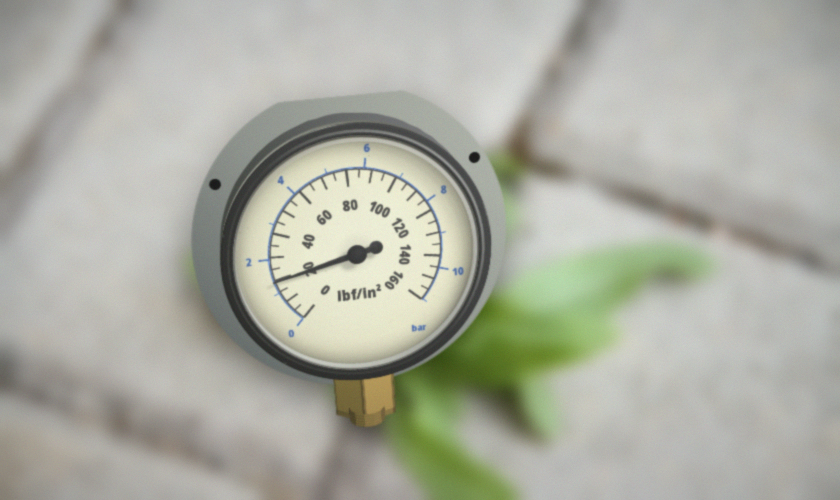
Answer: {"value": 20, "unit": "psi"}
